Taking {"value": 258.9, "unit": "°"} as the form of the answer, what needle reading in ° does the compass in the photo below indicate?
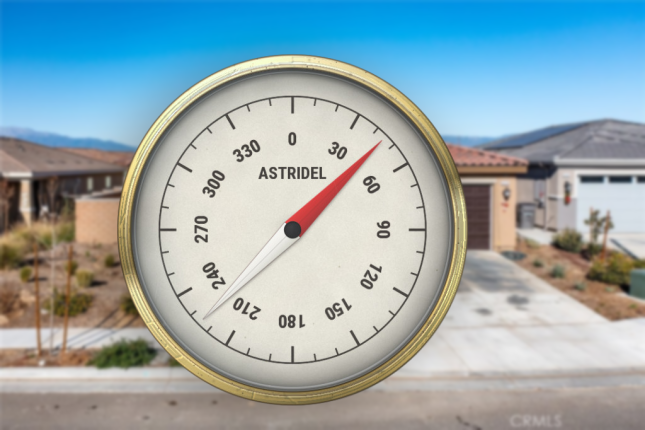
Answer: {"value": 45, "unit": "°"}
